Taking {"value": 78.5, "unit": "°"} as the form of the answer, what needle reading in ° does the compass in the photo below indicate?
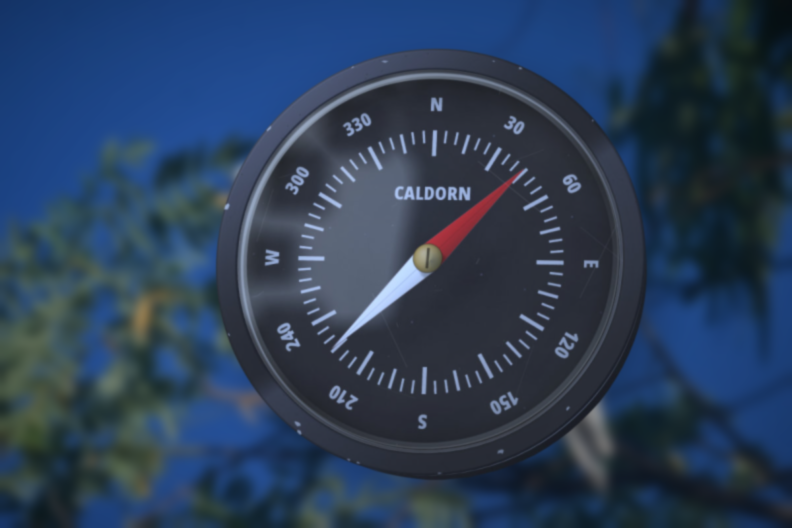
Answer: {"value": 45, "unit": "°"}
